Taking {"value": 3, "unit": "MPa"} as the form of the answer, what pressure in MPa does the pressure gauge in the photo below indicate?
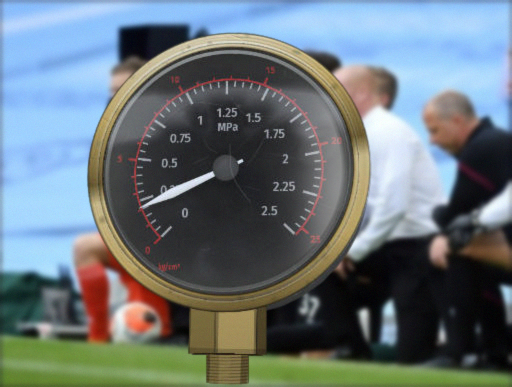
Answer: {"value": 0.2, "unit": "MPa"}
